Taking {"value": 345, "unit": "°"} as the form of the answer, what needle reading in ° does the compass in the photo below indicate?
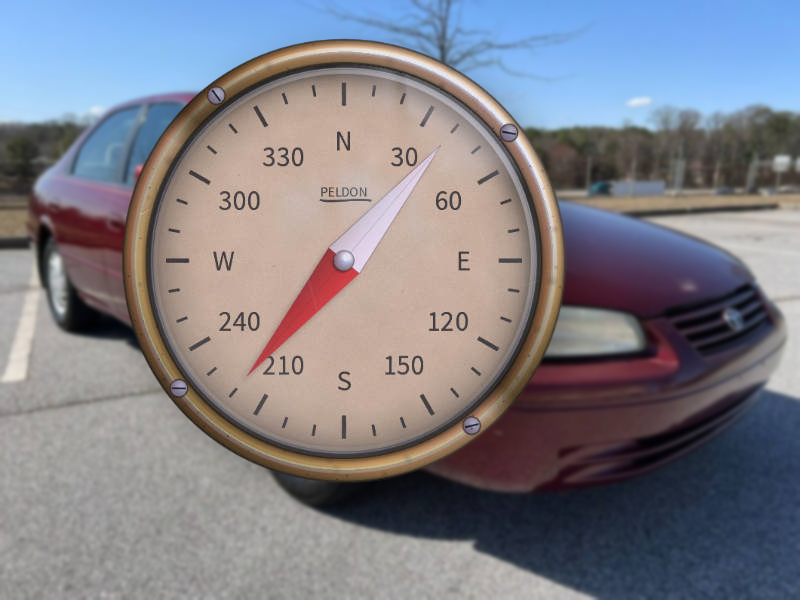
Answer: {"value": 220, "unit": "°"}
